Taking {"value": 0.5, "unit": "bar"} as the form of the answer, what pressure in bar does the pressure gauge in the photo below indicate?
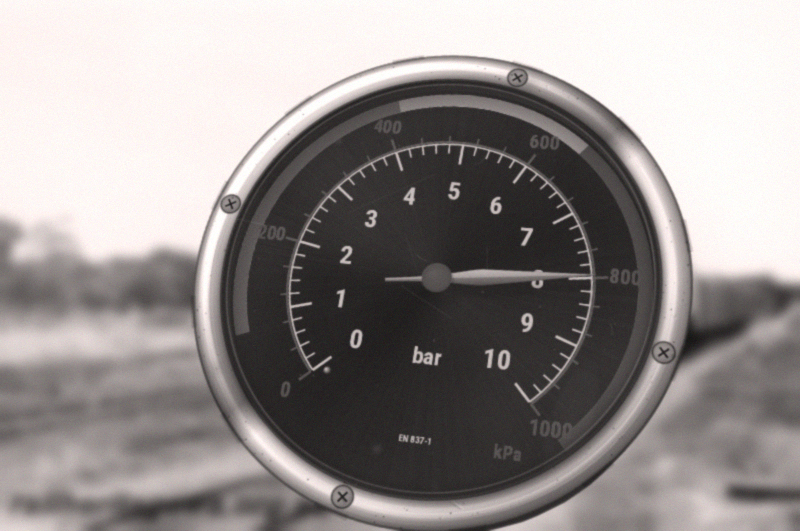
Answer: {"value": 8, "unit": "bar"}
